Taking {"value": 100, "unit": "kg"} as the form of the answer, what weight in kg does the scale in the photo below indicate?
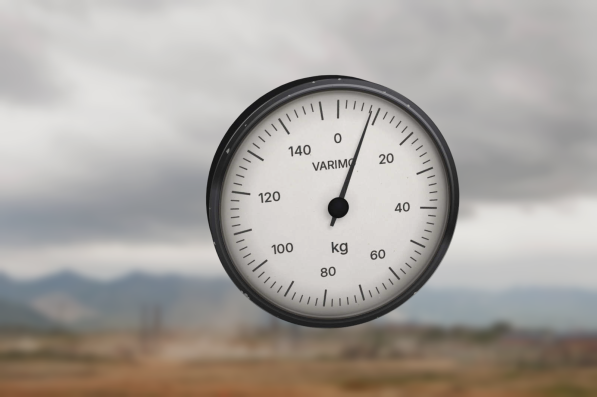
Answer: {"value": 8, "unit": "kg"}
